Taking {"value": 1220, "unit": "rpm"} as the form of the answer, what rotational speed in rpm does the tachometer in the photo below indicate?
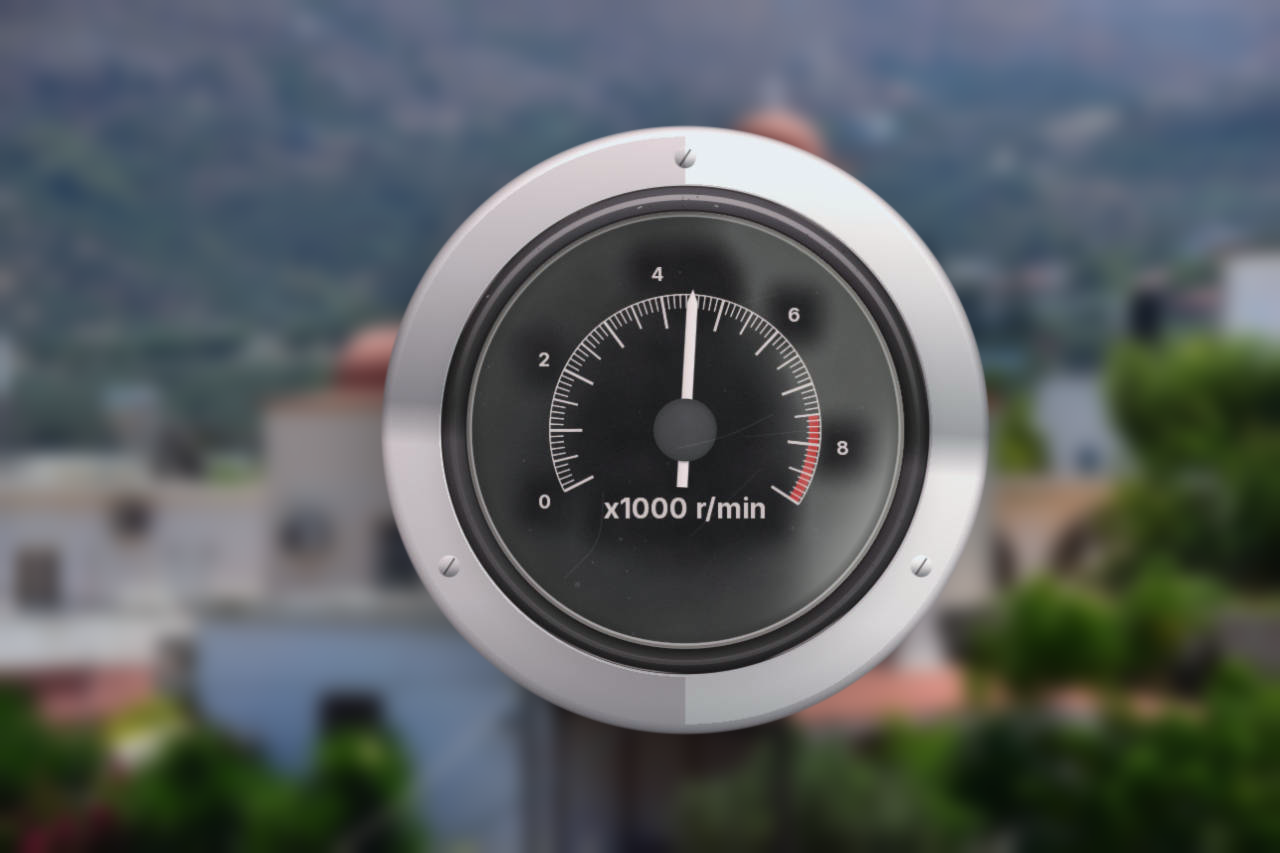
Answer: {"value": 4500, "unit": "rpm"}
